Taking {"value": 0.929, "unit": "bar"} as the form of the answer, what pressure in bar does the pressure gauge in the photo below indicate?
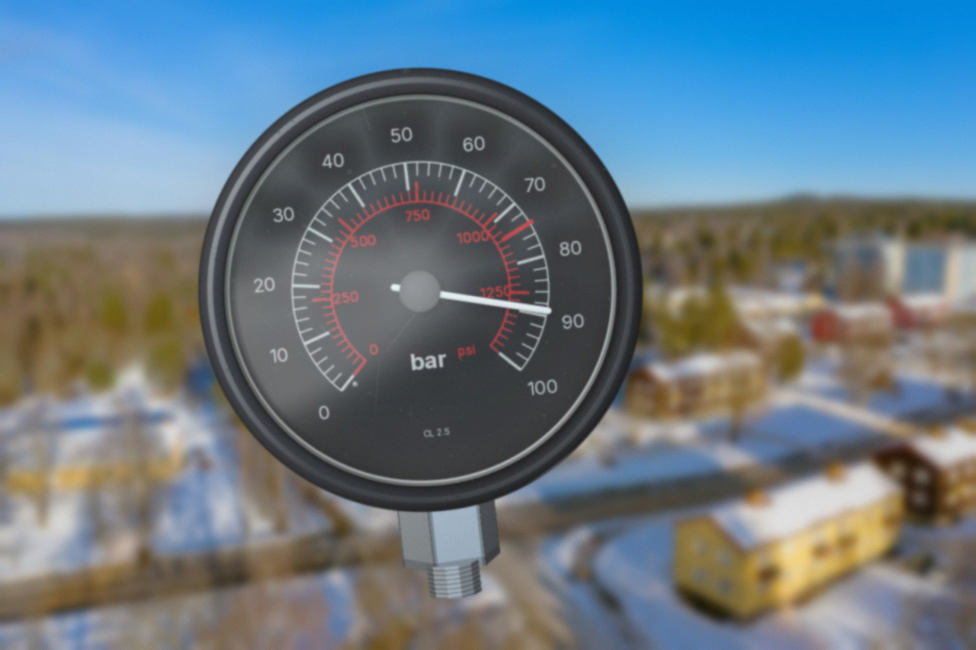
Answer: {"value": 89, "unit": "bar"}
